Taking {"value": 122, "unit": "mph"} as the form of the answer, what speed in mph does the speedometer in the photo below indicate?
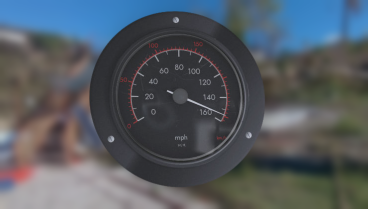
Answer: {"value": 155, "unit": "mph"}
